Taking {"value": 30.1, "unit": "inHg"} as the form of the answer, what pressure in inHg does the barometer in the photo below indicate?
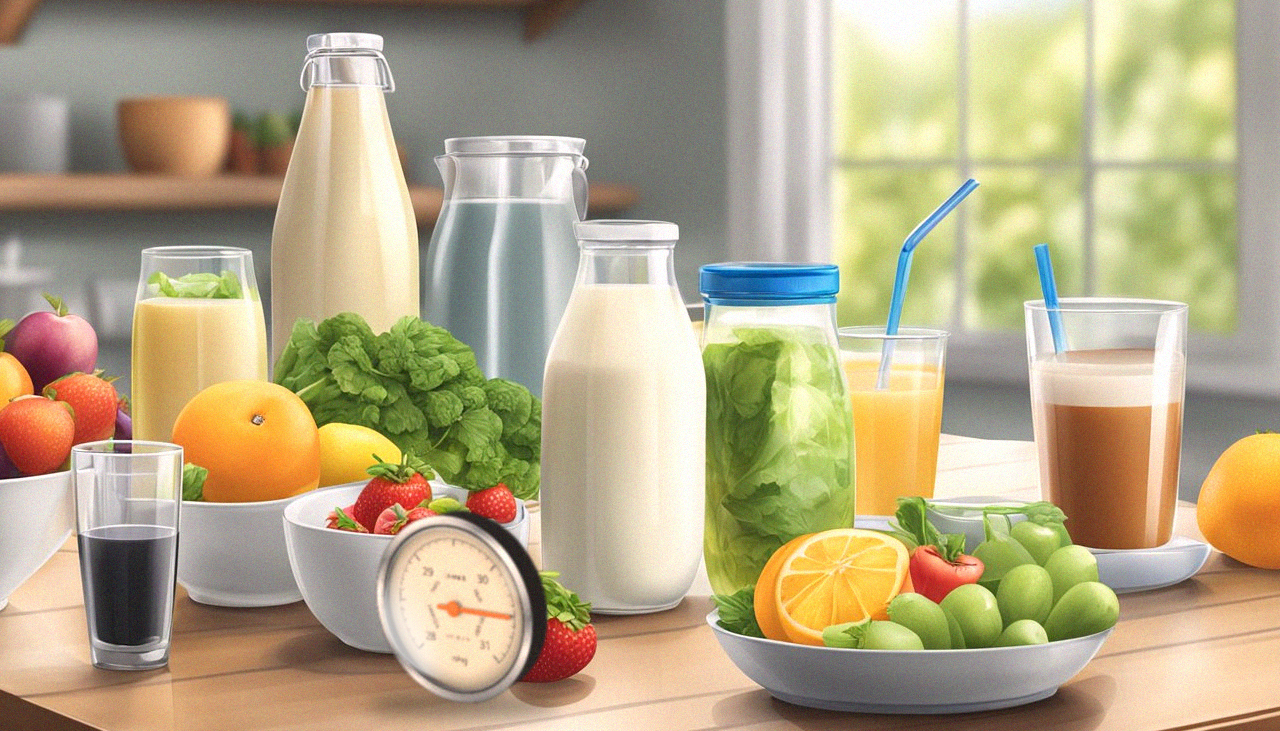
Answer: {"value": 30.5, "unit": "inHg"}
